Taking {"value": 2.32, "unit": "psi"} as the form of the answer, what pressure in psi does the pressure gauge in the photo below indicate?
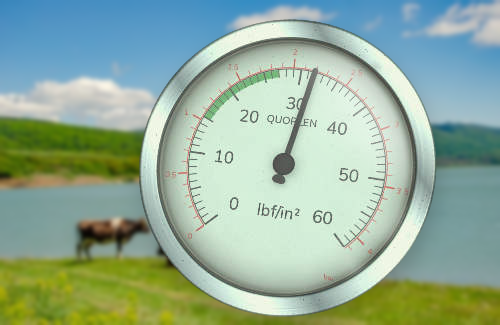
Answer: {"value": 32, "unit": "psi"}
